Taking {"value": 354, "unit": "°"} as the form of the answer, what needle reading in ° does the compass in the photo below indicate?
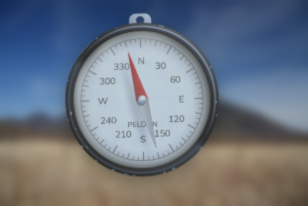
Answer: {"value": 345, "unit": "°"}
